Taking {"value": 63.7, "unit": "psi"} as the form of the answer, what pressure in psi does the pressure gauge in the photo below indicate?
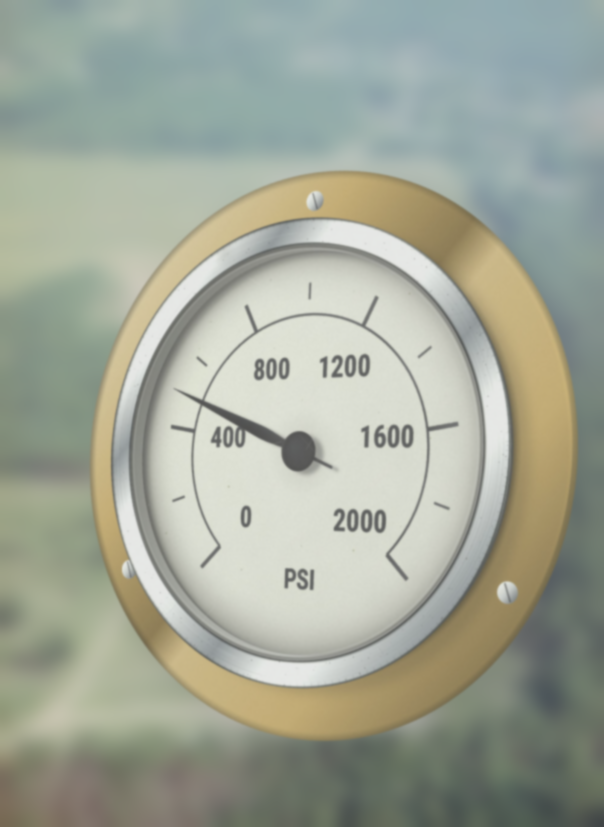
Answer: {"value": 500, "unit": "psi"}
